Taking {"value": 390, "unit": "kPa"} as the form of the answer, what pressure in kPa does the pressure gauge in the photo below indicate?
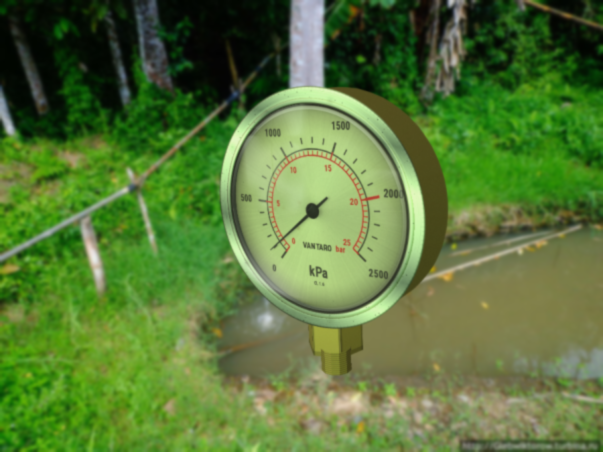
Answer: {"value": 100, "unit": "kPa"}
